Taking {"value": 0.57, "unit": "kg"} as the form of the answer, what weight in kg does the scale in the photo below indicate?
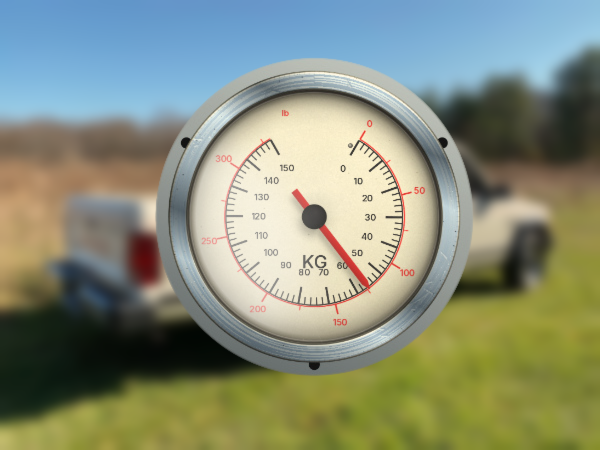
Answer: {"value": 56, "unit": "kg"}
